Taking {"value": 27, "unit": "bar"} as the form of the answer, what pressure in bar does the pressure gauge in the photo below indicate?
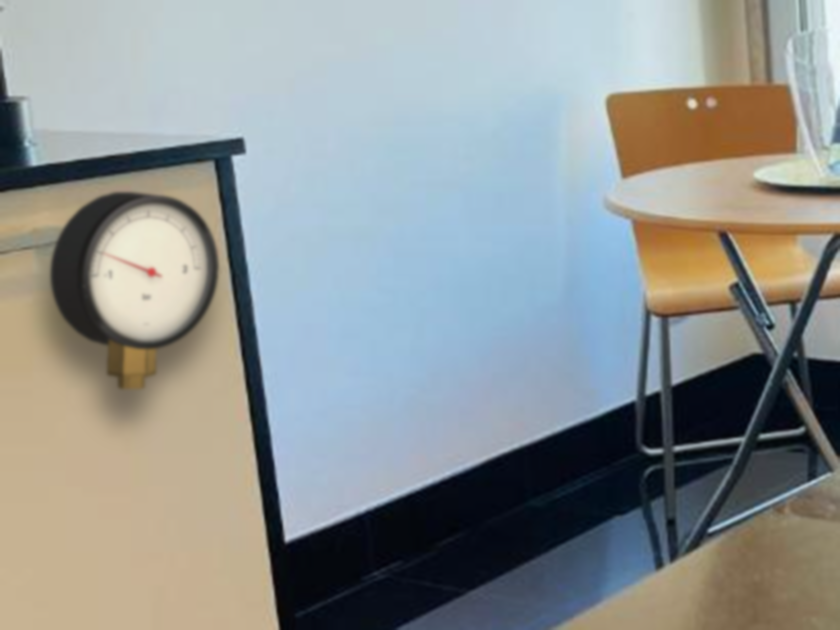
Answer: {"value": -0.5, "unit": "bar"}
